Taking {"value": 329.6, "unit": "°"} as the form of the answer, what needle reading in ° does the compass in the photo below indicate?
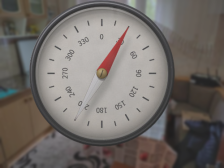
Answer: {"value": 30, "unit": "°"}
